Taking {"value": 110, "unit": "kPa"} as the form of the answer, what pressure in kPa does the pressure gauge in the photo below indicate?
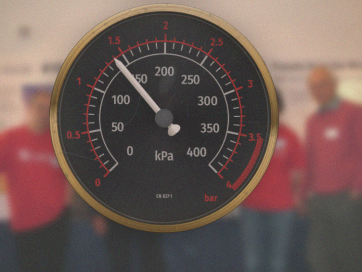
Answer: {"value": 140, "unit": "kPa"}
